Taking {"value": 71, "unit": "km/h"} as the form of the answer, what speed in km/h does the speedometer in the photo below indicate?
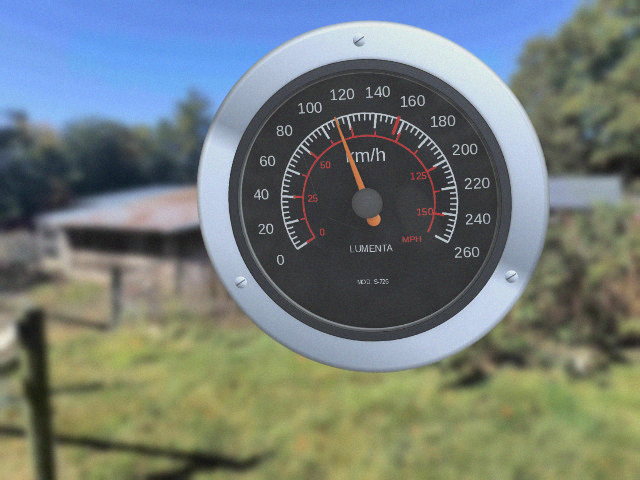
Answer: {"value": 112, "unit": "km/h"}
